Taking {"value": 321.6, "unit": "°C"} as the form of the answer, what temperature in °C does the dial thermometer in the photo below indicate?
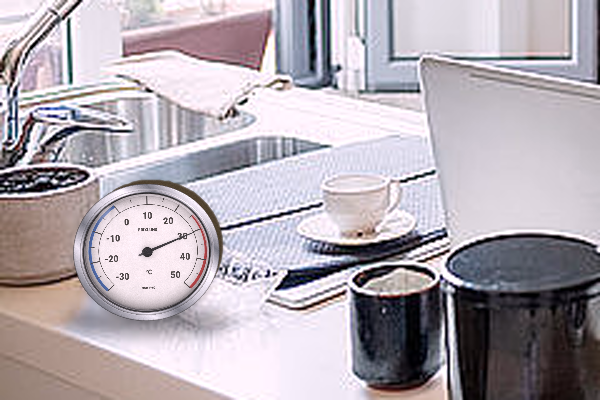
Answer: {"value": 30, "unit": "°C"}
